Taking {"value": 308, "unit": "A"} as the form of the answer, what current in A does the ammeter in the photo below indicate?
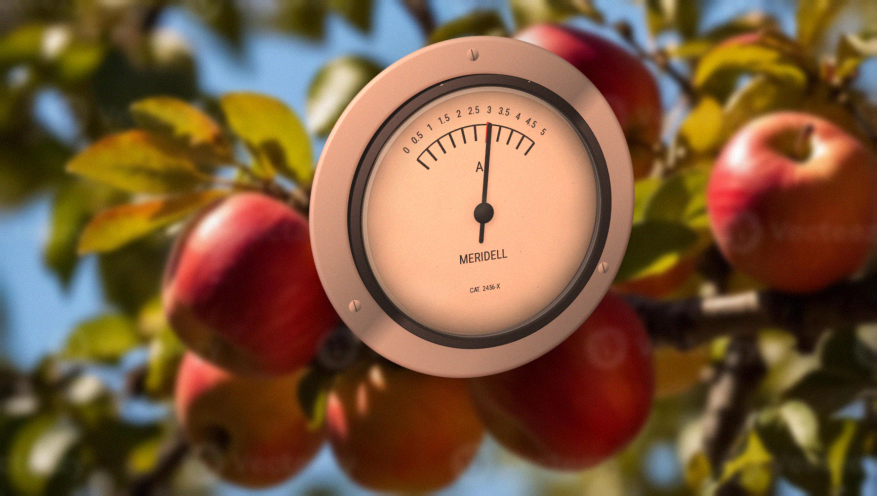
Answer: {"value": 3, "unit": "A"}
